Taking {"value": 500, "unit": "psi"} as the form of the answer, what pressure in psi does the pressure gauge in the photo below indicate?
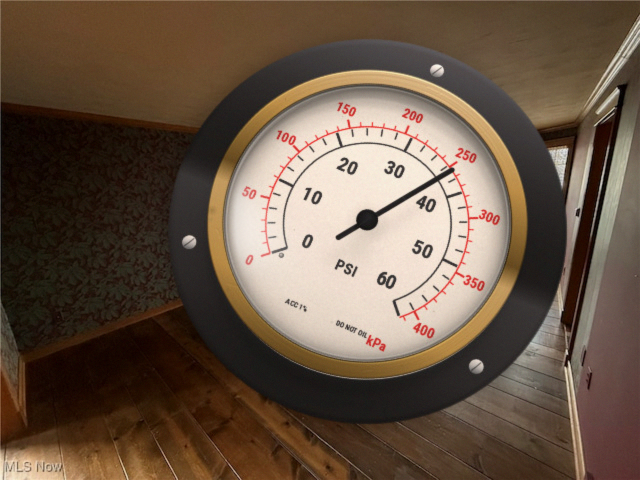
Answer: {"value": 37, "unit": "psi"}
